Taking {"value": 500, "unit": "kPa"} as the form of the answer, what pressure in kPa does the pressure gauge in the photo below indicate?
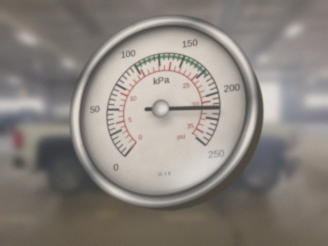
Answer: {"value": 215, "unit": "kPa"}
